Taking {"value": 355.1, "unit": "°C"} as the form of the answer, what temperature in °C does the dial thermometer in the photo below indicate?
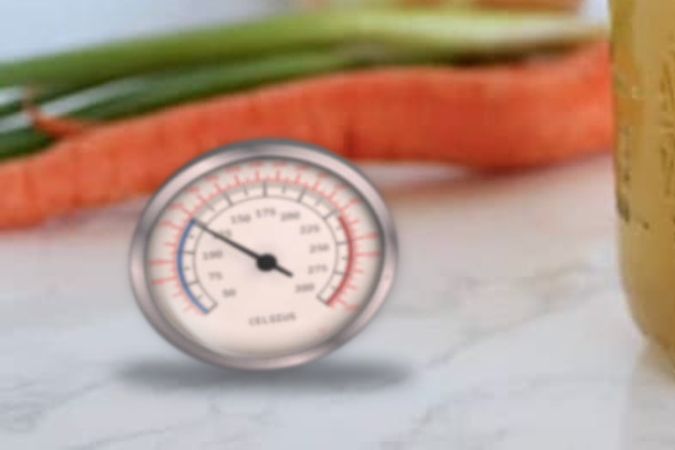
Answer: {"value": 125, "unit": "°C"}
